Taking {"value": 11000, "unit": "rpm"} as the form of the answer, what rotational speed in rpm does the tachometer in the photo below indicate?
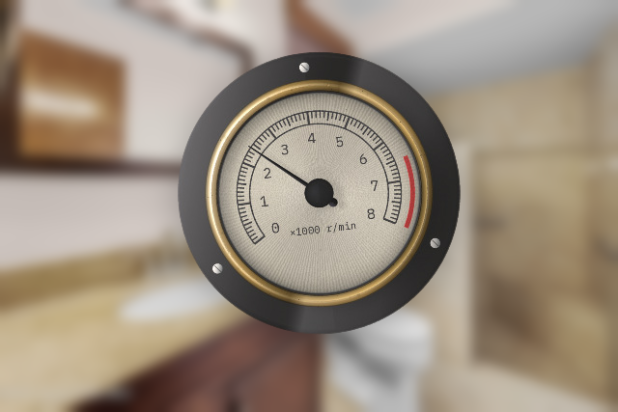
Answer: {"value": 2400, "unit": "rpm"}
